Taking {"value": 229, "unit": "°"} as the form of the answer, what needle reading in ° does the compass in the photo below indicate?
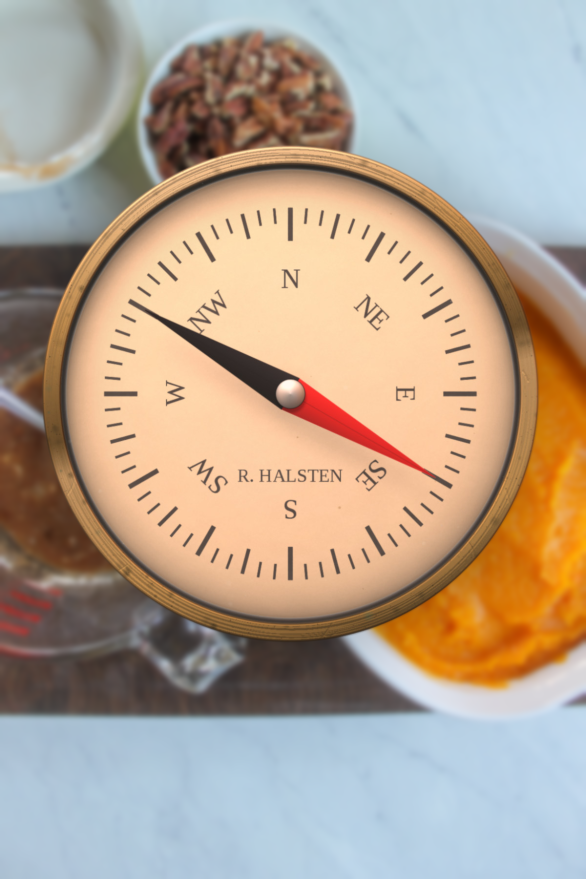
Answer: {"value": 120, "unit": "°"}
